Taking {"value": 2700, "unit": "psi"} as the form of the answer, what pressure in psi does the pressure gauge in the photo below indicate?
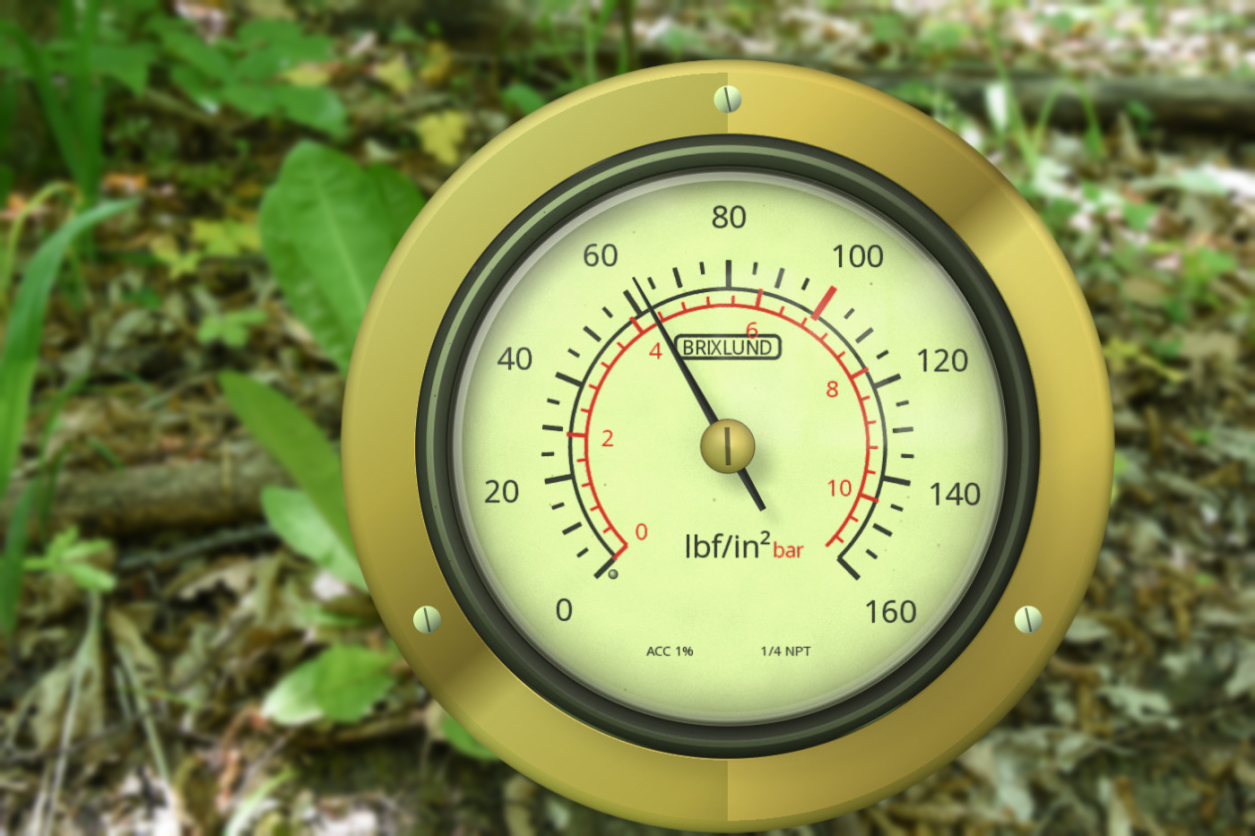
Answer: {"value": 62.5, "unit": "psi"}
